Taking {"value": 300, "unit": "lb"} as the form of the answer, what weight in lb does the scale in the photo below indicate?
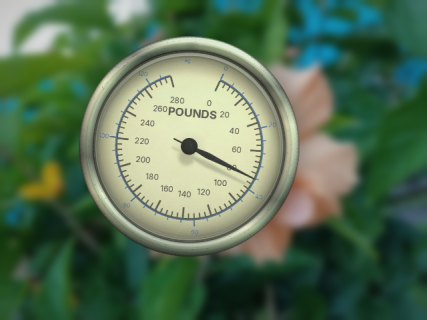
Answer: {"value": 80, "unit": "lb"}
